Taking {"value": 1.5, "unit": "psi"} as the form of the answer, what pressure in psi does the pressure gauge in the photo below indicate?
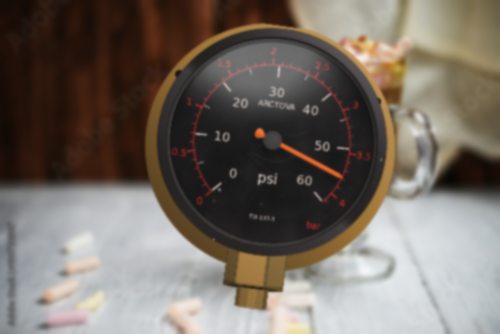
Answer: {"value": 55, "unit": "psi"}
